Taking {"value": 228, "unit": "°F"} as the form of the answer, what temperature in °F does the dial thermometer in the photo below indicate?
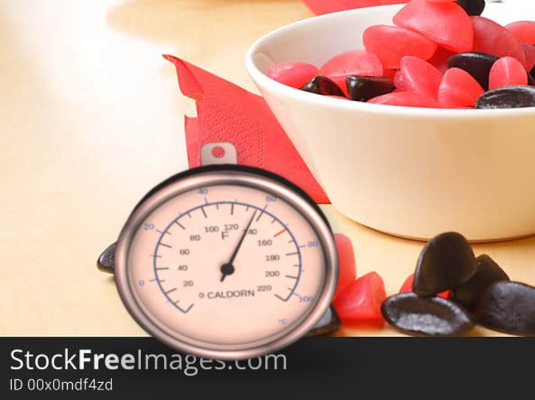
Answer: {"value": 135, "unit": "°F"}
